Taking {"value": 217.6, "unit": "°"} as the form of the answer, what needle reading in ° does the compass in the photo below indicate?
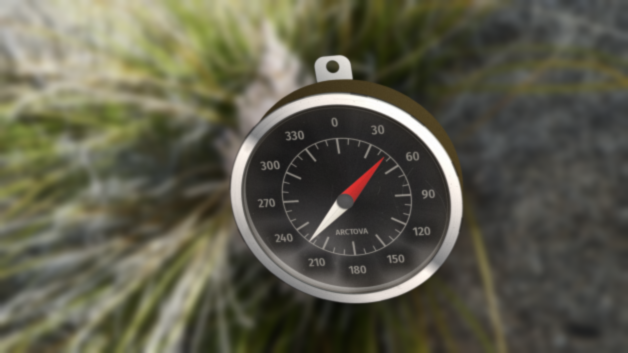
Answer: {"value": 45, "unit": "°"}
